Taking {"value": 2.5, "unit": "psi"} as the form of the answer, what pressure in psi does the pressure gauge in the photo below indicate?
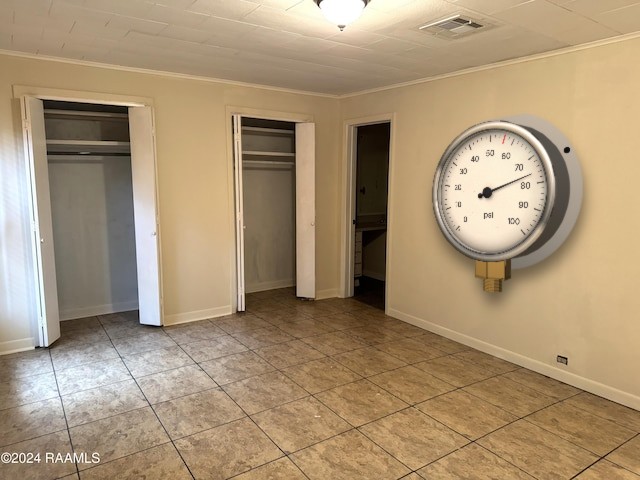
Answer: {"value": 76, "unit": "psi"}
